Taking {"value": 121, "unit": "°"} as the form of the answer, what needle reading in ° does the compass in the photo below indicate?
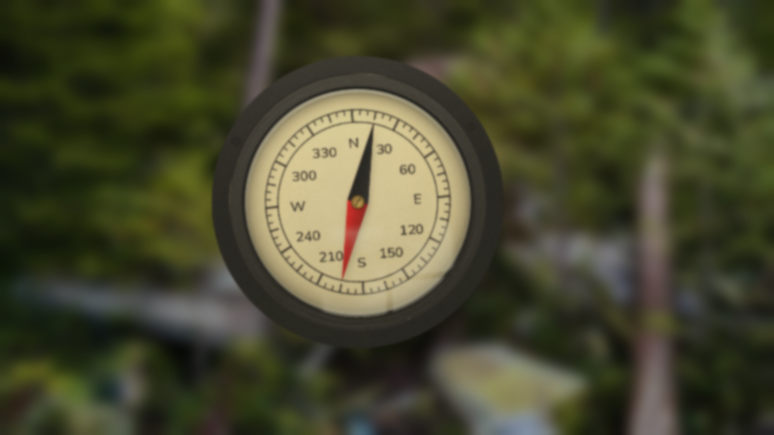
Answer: {"value": 195, "unit": "°"}
